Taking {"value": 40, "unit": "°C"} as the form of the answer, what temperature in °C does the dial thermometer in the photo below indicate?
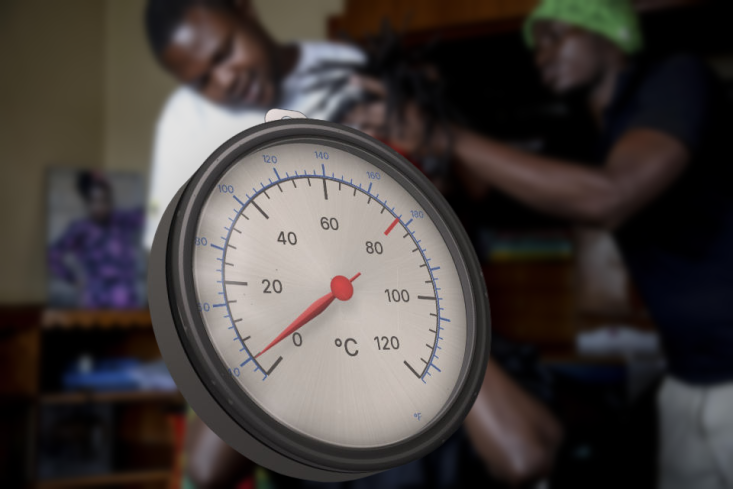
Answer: {"value": 4, "unit": "°C"}
